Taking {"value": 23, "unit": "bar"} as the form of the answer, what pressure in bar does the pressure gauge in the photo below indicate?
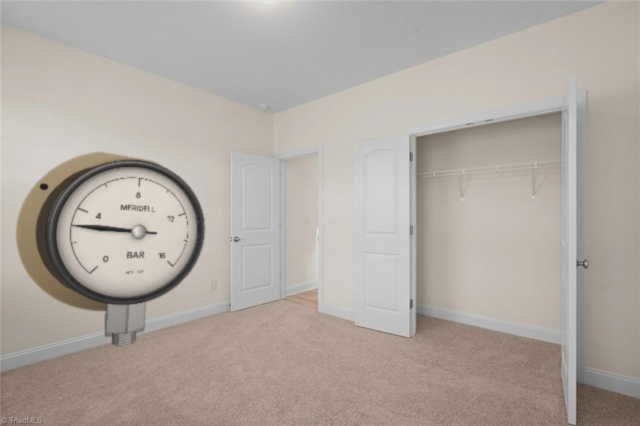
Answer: {"value": 3, "unit": "bar"}
